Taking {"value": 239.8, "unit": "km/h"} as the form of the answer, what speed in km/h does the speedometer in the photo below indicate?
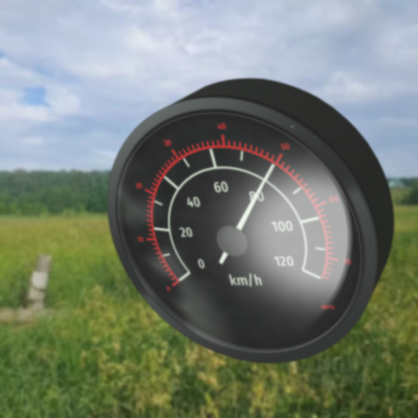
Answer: {"value": 80, "unit": "km/h"}
